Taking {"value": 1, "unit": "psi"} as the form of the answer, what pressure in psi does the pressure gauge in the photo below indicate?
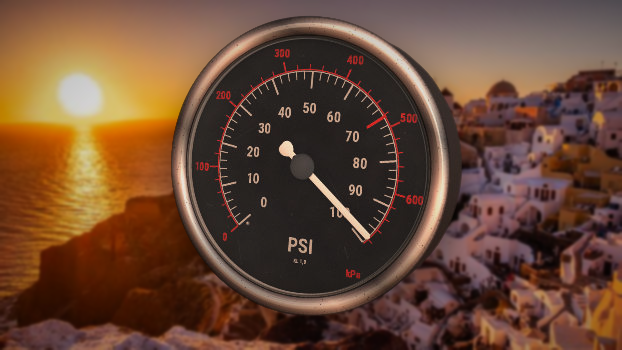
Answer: {"value": 98, "unit": "psi"}
